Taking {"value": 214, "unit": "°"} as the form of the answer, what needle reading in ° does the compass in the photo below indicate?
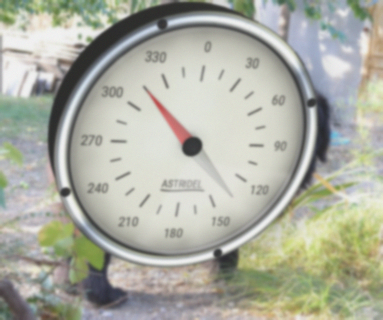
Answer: {"value": 315, "unit": "°"}
